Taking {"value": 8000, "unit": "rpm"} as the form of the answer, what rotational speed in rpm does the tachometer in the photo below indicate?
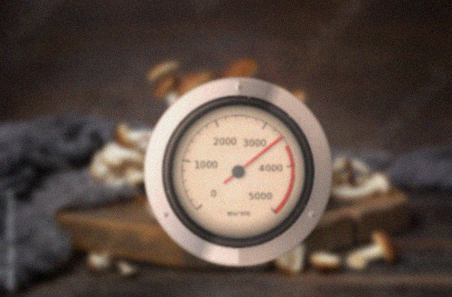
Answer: {"value": 3400, "unit": "rpm"}
